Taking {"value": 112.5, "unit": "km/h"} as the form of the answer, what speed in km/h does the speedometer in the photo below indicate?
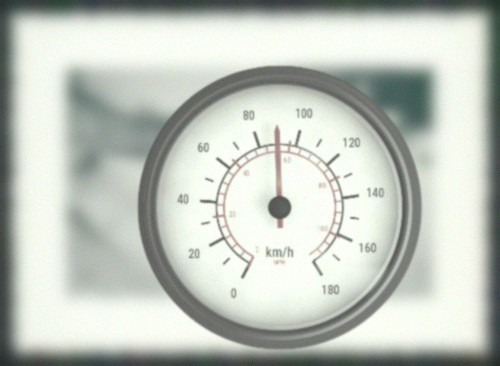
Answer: {"value": 90, "unit": "km/h"}
